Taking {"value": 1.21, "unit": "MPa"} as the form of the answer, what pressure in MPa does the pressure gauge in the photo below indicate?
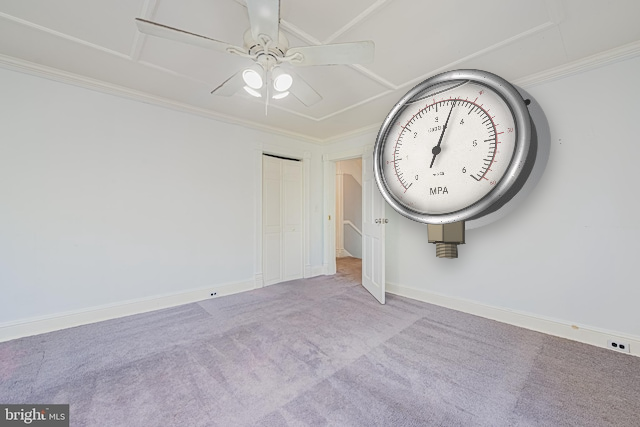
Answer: {"value": 3.5, "unit": "MPa"}
